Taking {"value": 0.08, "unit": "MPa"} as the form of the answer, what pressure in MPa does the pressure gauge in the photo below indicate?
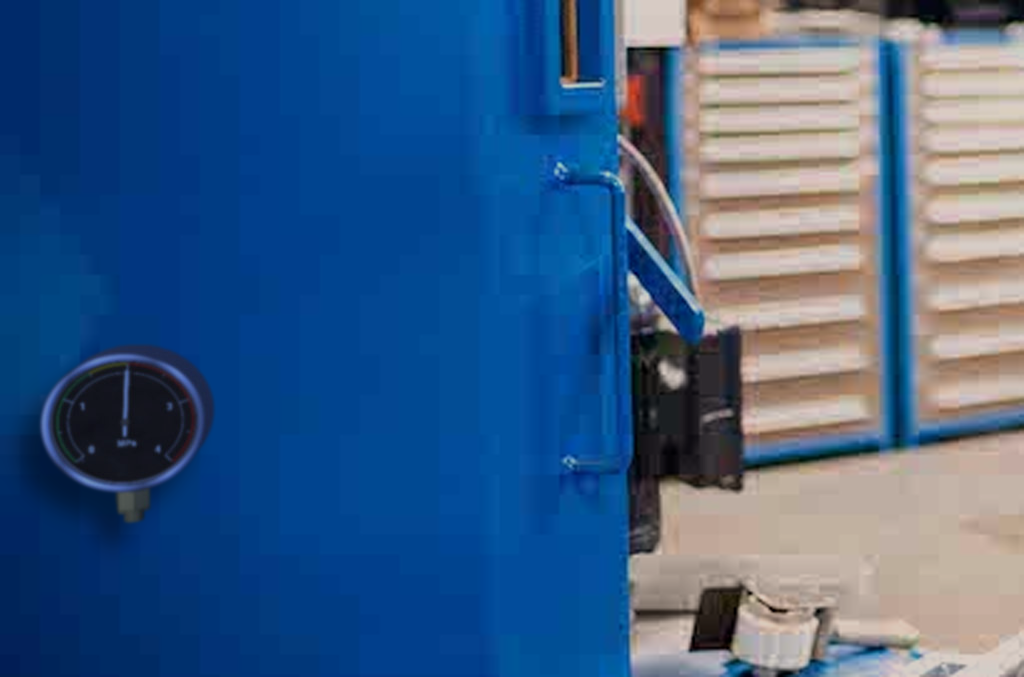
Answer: {"value": 2, "unit": "MPa"}
